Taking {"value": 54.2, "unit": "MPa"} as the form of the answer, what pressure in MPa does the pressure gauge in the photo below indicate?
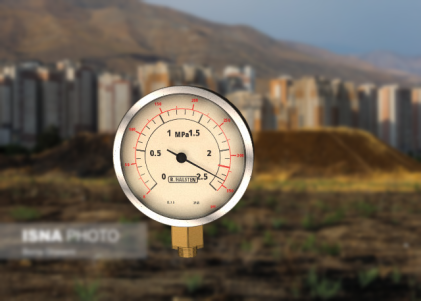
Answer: {"value": 2.35, "unit": "MPa"}
